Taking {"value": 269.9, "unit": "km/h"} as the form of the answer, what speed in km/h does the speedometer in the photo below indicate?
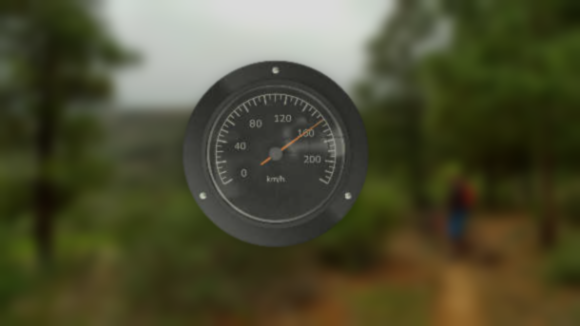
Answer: {"value": 160, "unit": "km/h"}
